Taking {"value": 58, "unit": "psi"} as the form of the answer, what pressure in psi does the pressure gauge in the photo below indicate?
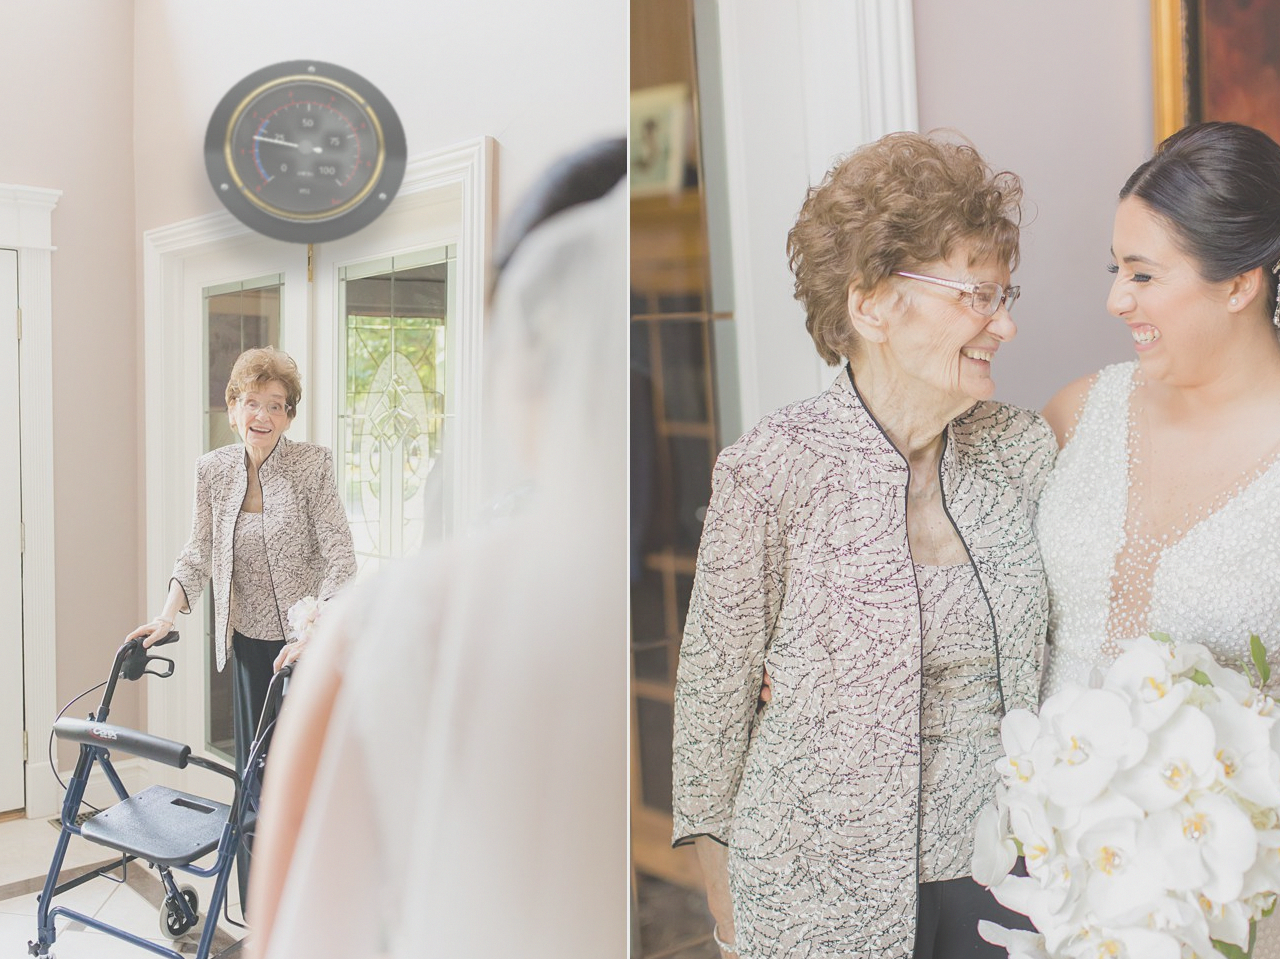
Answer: {"value": 20, "unit": "psi"}
